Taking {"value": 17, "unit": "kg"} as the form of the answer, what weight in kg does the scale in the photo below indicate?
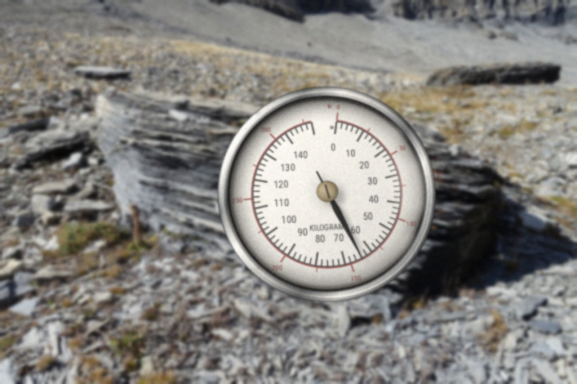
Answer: {"value": 64, "unit": "kg"}
